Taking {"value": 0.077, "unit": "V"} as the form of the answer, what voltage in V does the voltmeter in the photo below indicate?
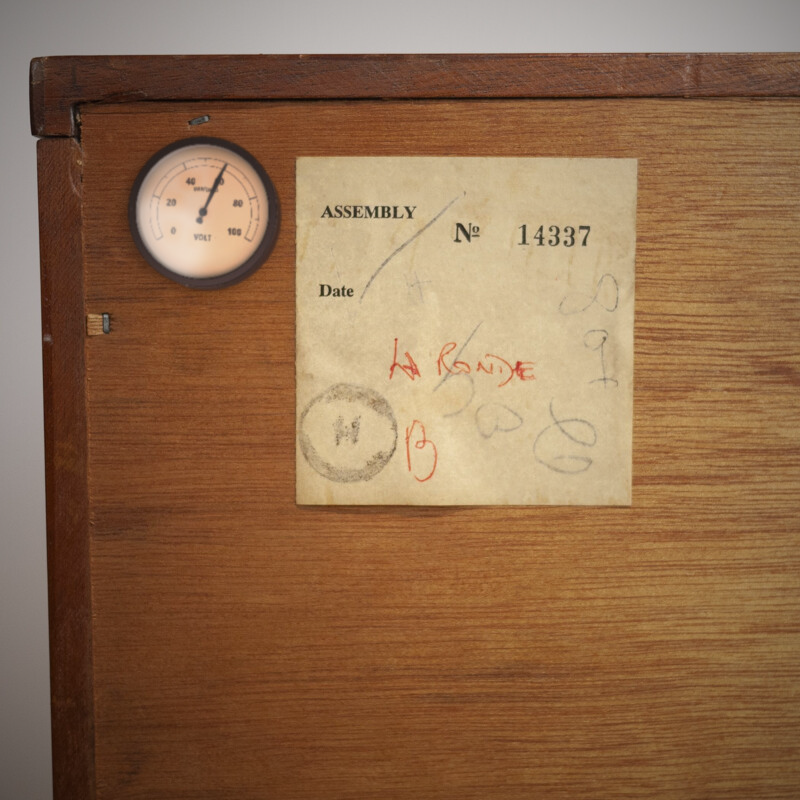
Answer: {"value": 60, "unit": "V"}
